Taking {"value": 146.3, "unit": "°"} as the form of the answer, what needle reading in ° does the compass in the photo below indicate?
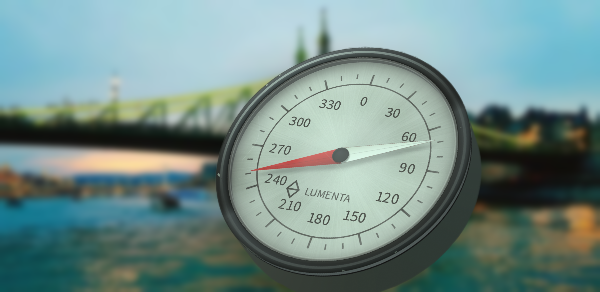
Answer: {"value": 250, "unit": "°"}
